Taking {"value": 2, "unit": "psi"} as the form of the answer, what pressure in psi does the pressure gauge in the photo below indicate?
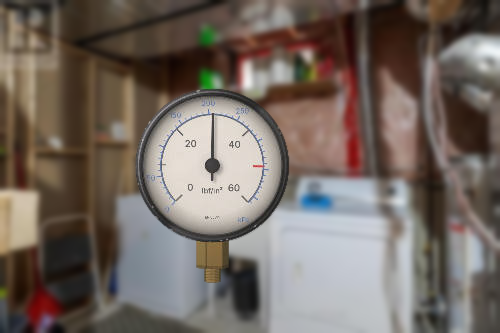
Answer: {"value": 30, "unit": "psi"}
